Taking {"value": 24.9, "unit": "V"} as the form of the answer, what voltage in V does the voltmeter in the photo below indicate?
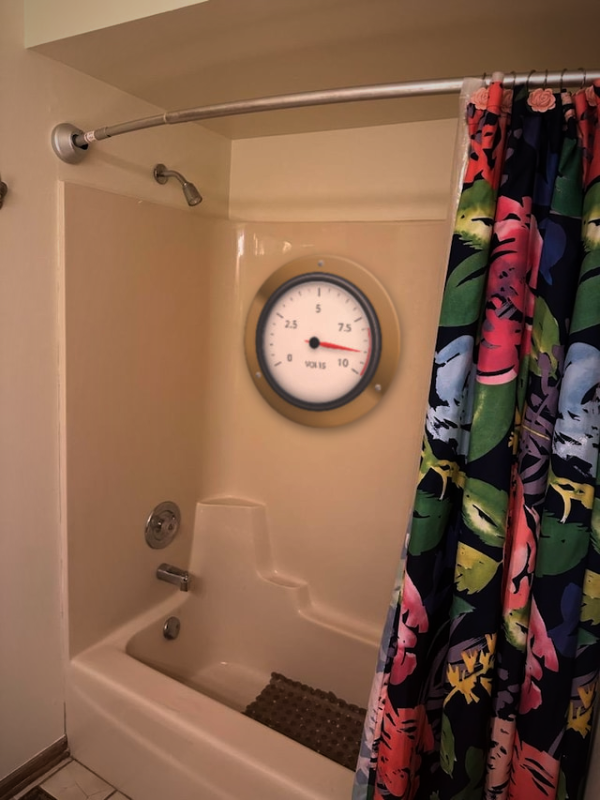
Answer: {"value": 9, "unit": "V"}
